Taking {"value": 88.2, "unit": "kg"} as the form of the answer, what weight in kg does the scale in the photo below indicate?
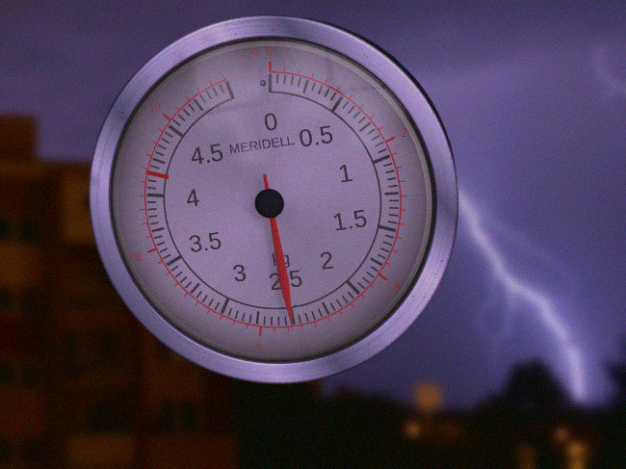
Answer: {"value": 2.5, "unit": "kg"}
